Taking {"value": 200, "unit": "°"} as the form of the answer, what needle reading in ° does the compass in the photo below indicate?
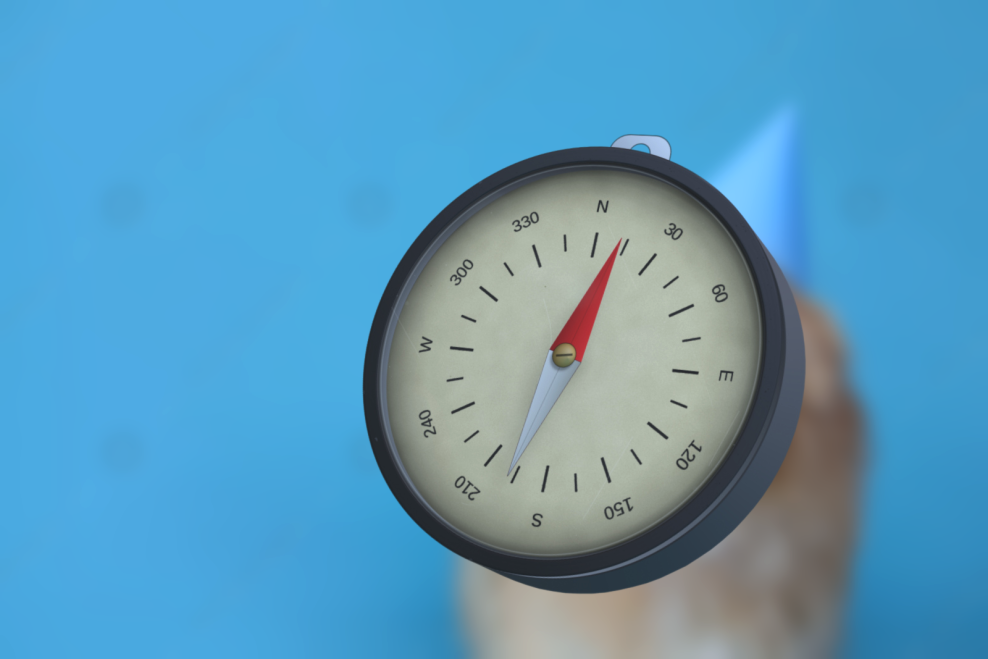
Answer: {"value": 15, "unit": "°"}
